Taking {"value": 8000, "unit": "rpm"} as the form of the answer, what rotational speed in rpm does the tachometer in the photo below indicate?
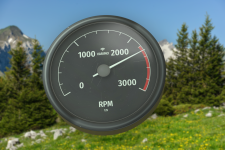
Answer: {"value": 2300, "unit": "rpm"}
